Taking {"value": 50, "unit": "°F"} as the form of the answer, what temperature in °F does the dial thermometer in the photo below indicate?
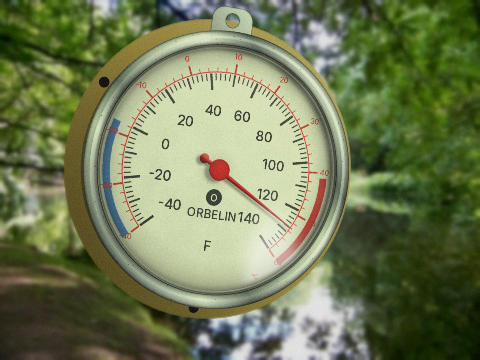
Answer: {"value": 128, "unit": "°F"}
